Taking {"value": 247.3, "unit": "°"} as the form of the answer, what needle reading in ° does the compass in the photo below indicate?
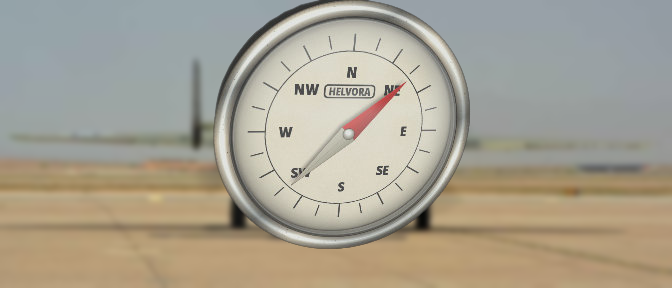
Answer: {"value": 45, "unit": "°"}
